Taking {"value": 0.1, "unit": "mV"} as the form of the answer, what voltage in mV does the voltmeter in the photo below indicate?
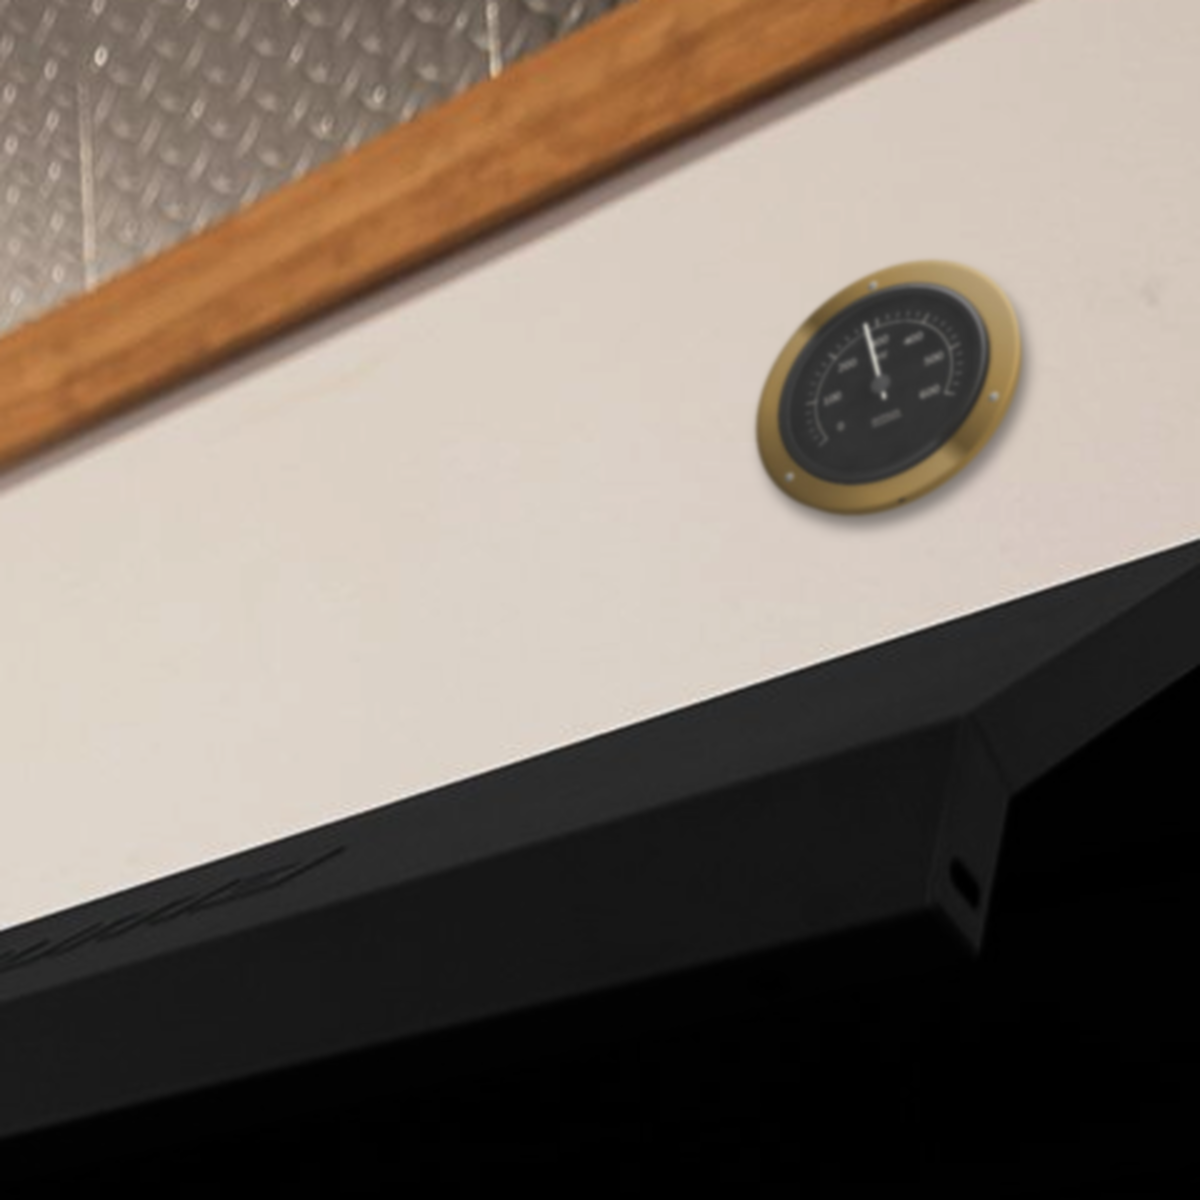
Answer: {"value": 280, "unit": "mV"}
